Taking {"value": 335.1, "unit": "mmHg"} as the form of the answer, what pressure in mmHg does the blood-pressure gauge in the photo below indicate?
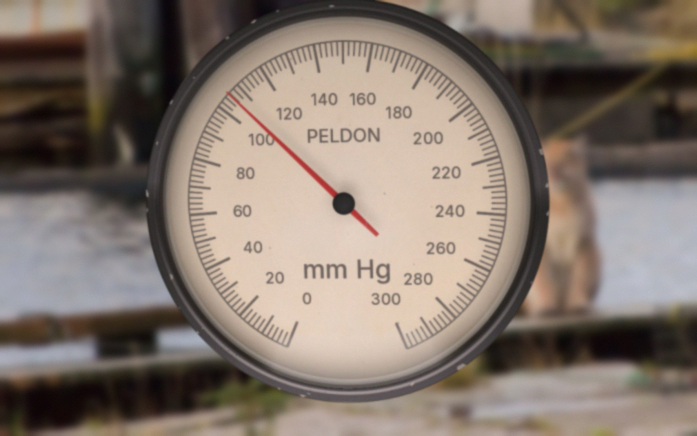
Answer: {"value": 106, "unit": "mmHg"}
